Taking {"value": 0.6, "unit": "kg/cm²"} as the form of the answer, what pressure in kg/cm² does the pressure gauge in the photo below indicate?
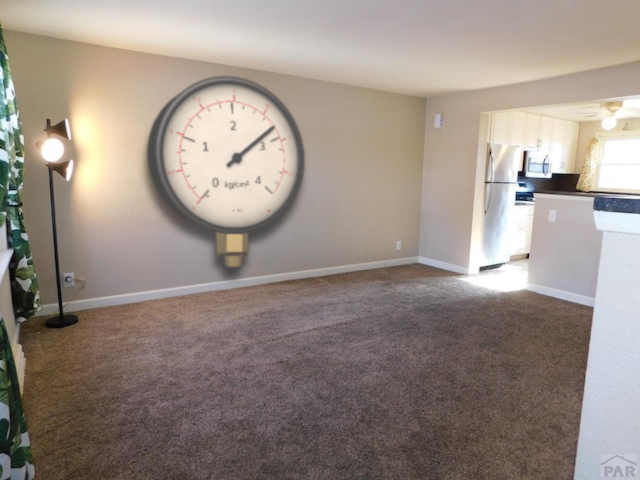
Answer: {"value": 2.8, "unit": "kg/cm²"}
